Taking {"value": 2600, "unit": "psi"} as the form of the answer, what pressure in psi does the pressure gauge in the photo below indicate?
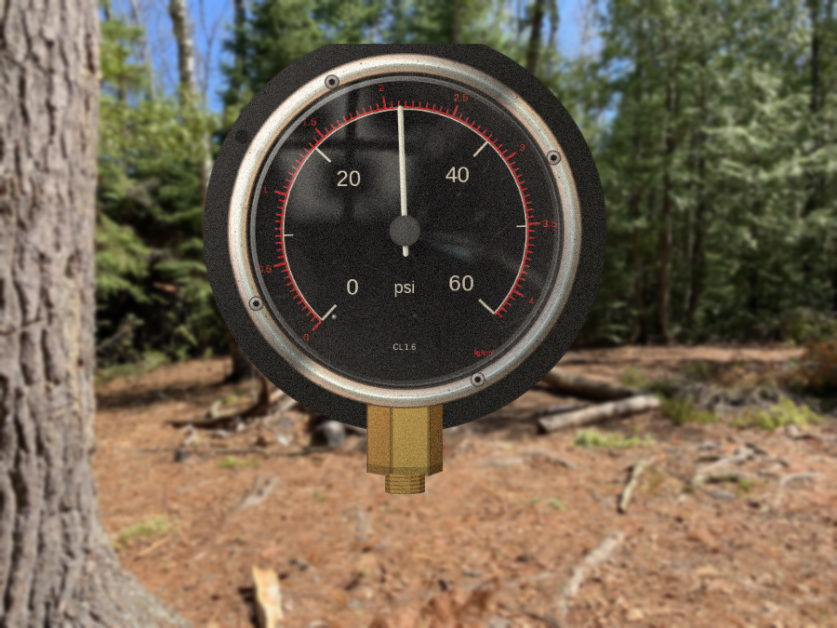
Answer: {"value": 30, "unit": "psi"}
